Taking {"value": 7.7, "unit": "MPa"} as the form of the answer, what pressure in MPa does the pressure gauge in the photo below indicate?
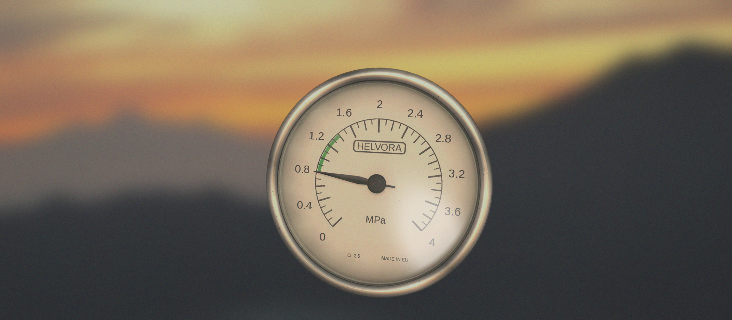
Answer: {"value": 0.8, "unit": "MPa"}
